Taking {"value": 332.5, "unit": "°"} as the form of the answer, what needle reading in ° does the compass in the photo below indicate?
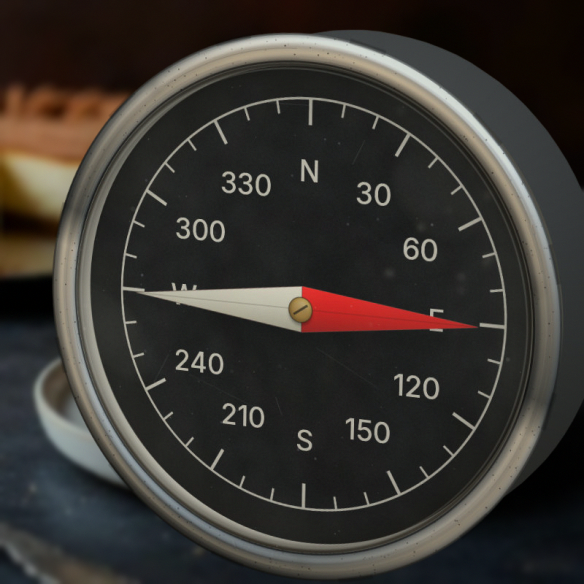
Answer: {"value": 90, "unit": "°"}
